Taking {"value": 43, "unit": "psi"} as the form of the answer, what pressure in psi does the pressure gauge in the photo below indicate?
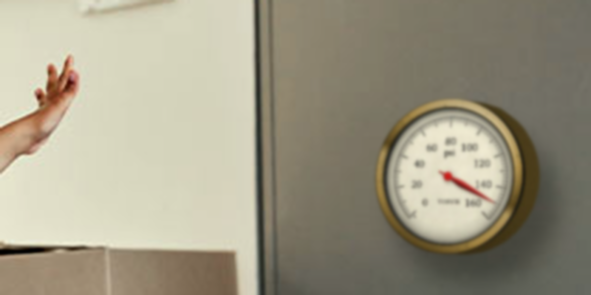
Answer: {"value": 150, "unit": "psi"}
